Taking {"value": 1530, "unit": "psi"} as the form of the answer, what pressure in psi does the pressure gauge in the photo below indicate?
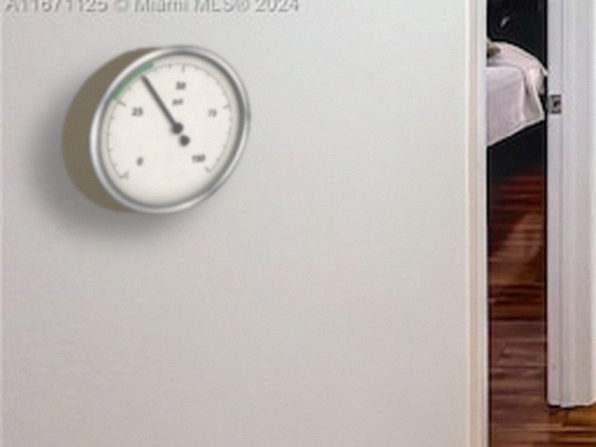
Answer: {"value": 35, "unit": "psi"}
